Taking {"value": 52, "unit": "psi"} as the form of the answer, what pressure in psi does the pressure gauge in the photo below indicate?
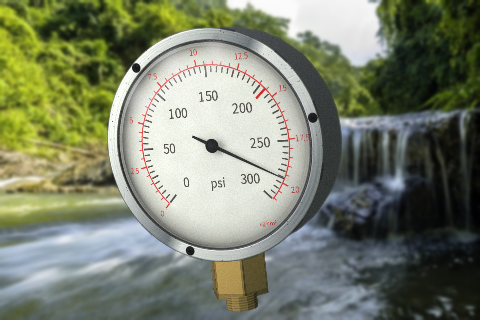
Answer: {"value": 280, "unit": "psi"}
